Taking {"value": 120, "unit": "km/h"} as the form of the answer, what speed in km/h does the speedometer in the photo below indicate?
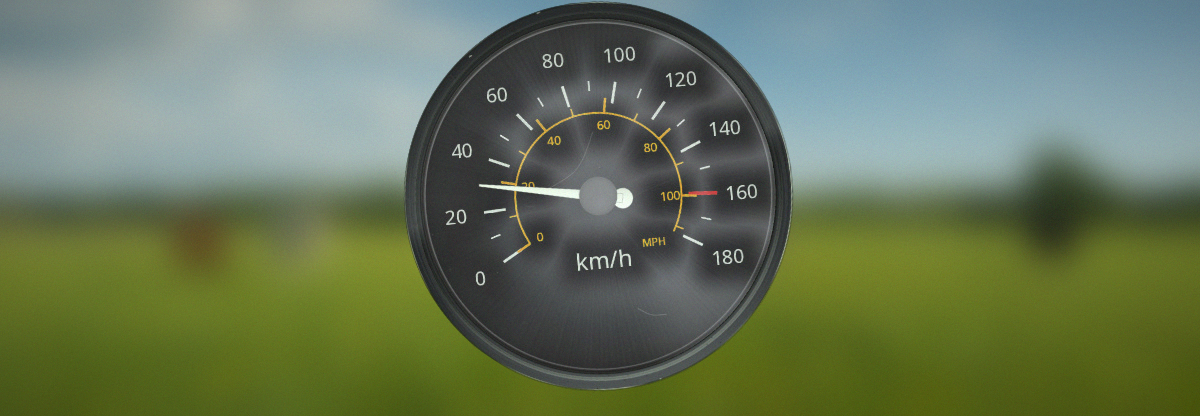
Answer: {"value": 30, "unit": "km/h"}
